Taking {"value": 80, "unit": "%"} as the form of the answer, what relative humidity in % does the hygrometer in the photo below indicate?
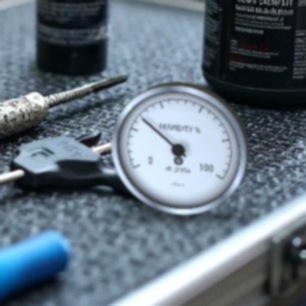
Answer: {"value": 28, "unit": "%"}
